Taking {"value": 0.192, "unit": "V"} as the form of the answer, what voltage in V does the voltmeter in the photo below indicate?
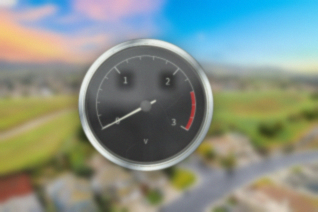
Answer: {"value": 0, "unit": "V"}
